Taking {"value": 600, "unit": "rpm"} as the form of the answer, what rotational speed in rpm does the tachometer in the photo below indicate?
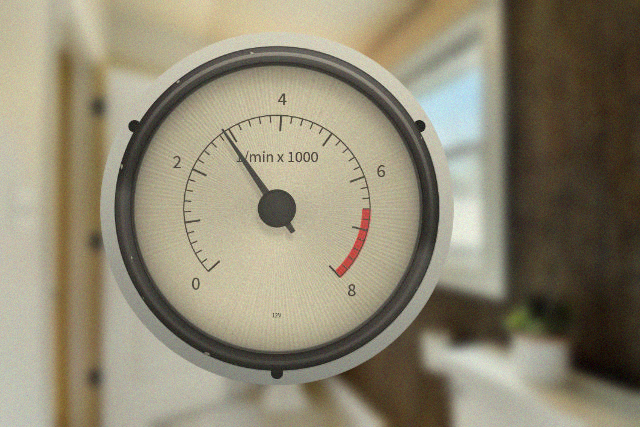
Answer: {"value": 2900, "unit": "rpm"}
